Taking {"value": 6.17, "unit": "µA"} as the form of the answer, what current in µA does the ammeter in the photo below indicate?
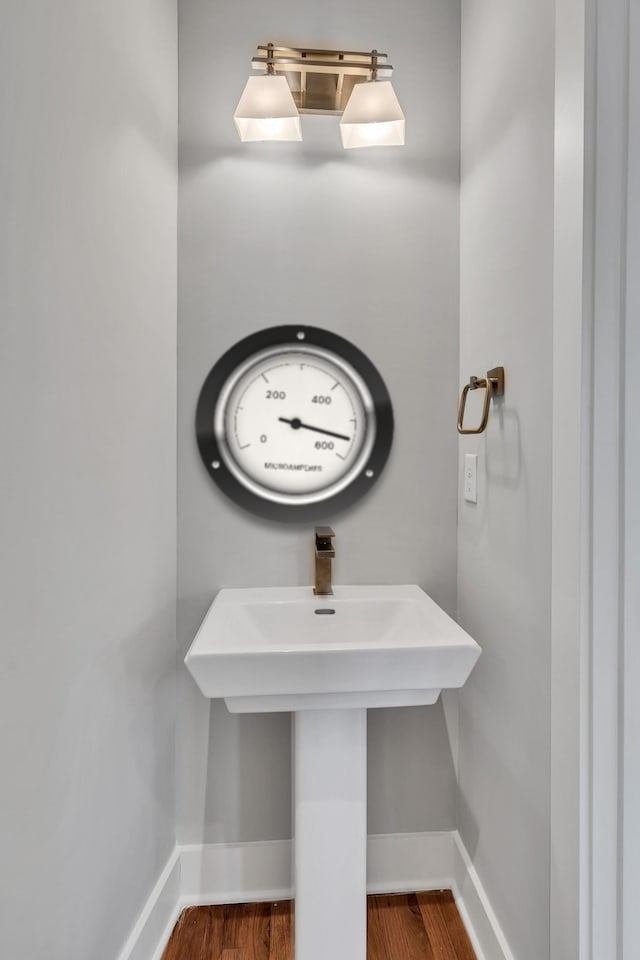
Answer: {"value": 550, "unit": "µA"}
